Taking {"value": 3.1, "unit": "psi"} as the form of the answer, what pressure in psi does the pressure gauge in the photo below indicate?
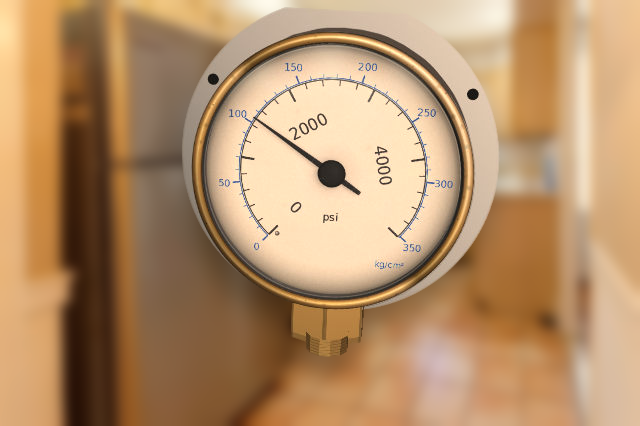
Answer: {"value": 1500, "unit": "psi"}
